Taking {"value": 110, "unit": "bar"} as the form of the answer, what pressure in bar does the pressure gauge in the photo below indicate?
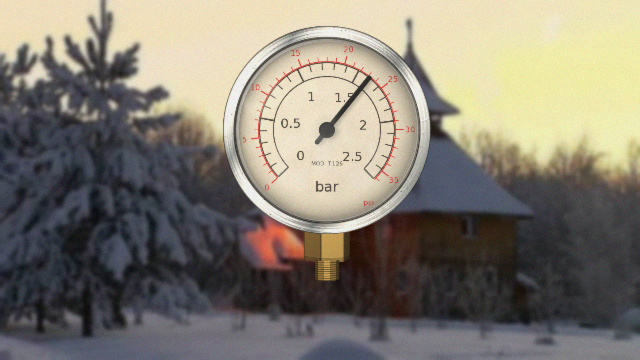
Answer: {"value": 1.6, "unit": "bar"}
